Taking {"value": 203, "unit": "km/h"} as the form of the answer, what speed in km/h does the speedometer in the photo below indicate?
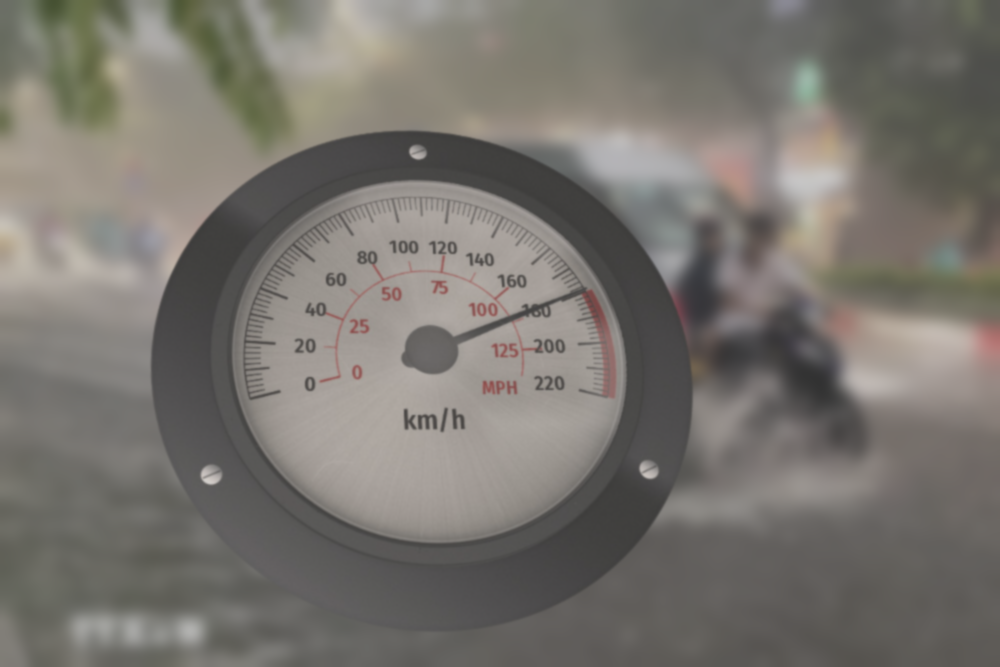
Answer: {"value": 180, "unit": "km/h"}
